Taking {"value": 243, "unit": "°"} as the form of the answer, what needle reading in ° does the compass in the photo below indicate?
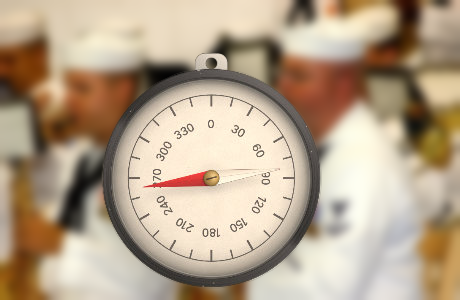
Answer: {"value": 262.5, "unit": "°"}
